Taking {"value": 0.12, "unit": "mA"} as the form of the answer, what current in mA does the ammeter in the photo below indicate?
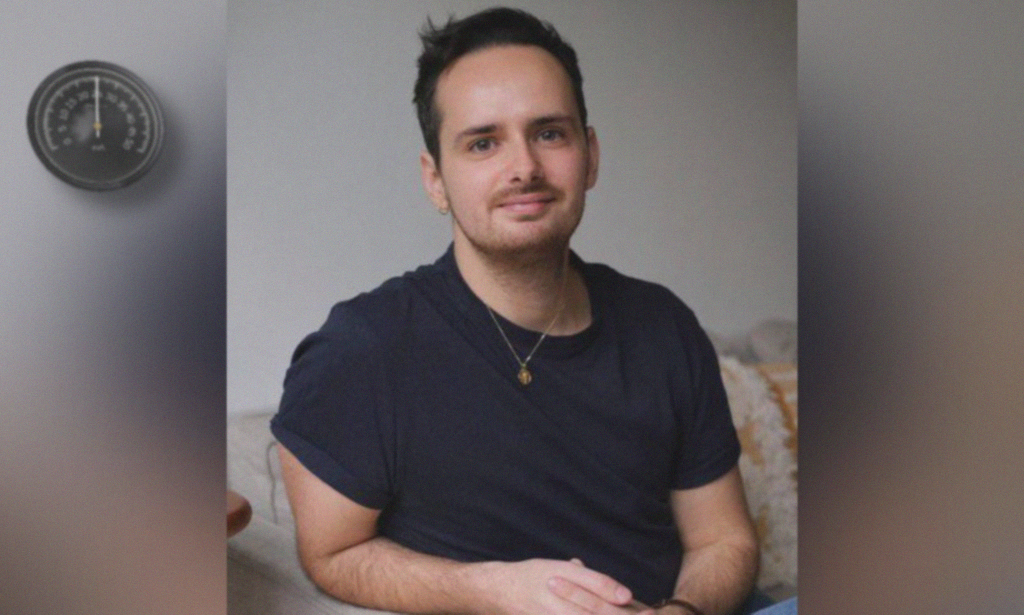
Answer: {"value": 25, "unit": "mA"}
